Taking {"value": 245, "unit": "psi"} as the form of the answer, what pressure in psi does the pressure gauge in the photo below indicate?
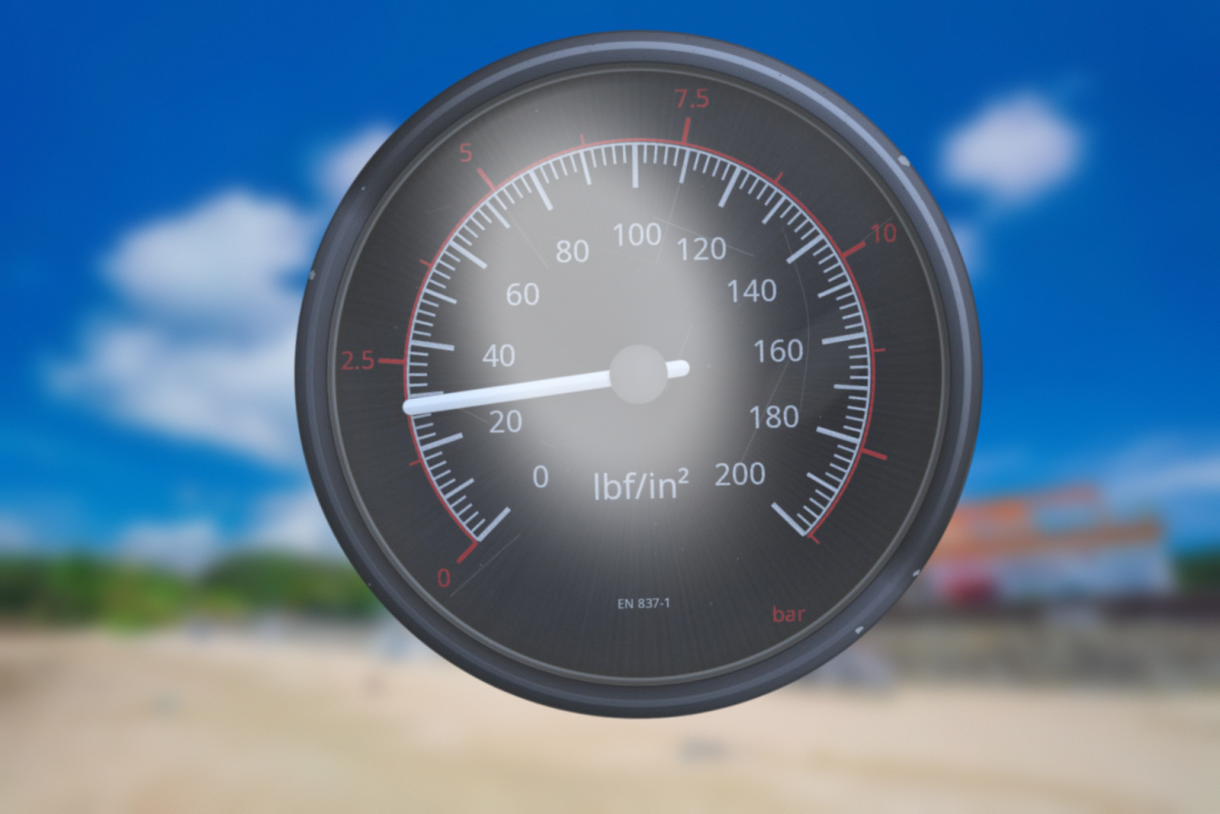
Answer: {"value": 28, "unit": "psi"}
